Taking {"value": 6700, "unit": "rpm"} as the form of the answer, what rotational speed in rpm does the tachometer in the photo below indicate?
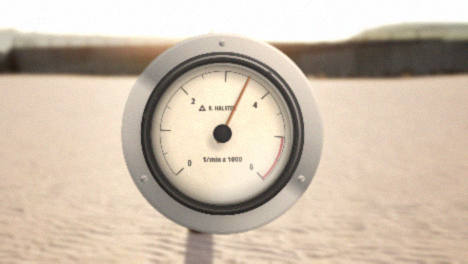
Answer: {"value": 3500, "unit": "rpm"}
